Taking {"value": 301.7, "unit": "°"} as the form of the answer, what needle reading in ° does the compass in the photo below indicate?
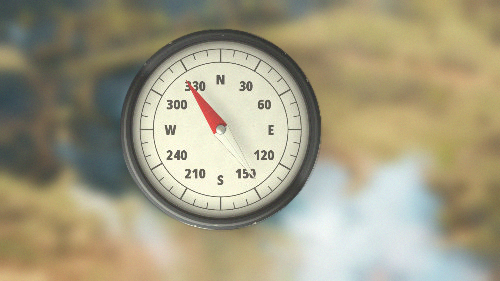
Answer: {"value": 325, "unit": "°"}
